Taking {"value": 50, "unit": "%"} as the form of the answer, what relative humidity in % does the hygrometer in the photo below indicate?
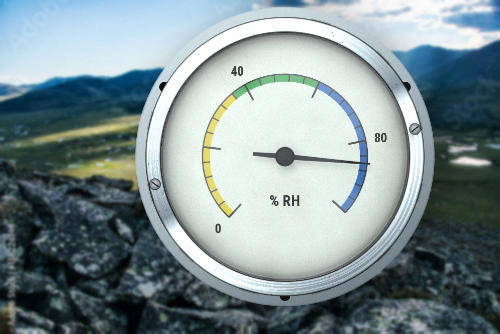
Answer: {"value": 86, "unit": "%"}
